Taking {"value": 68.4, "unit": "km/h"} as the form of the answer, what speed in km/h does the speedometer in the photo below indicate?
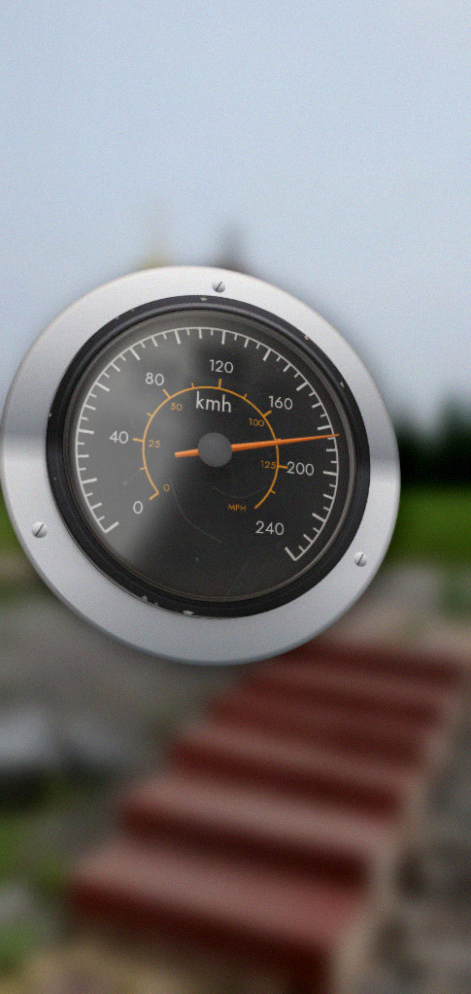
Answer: {"value": 185, "unit": "km/h"}
